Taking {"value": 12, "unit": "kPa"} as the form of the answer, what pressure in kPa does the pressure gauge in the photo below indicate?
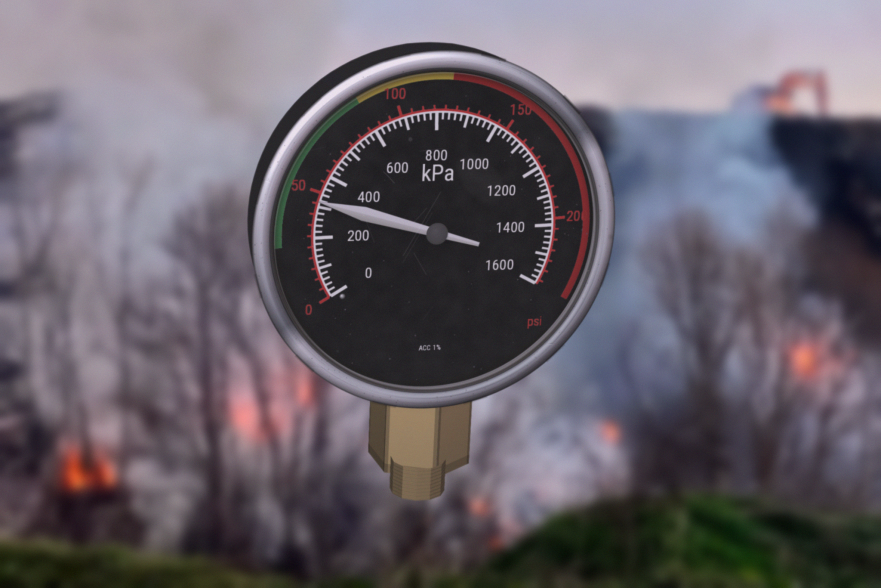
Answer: {"value": 320, "unit": "kPa"}
